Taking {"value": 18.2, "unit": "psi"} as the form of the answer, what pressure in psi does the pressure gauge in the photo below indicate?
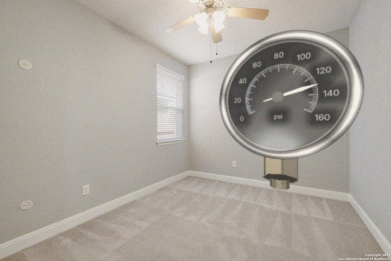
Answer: {"value": 130, "unit": "psi"}
